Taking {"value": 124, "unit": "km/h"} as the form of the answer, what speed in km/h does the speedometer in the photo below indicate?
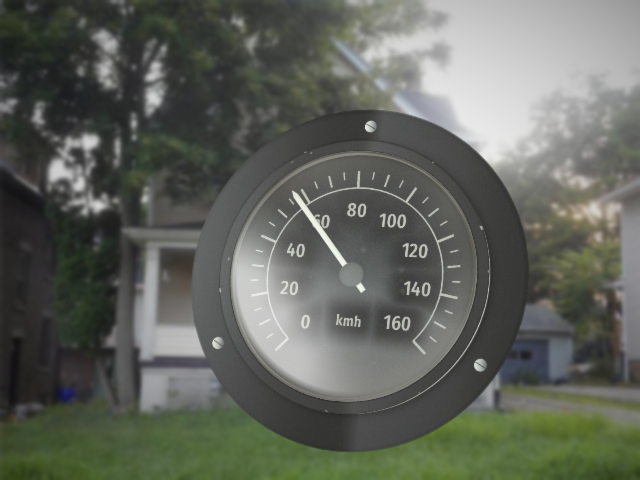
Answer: {"value": 57.5, "unit": "km/h"}
